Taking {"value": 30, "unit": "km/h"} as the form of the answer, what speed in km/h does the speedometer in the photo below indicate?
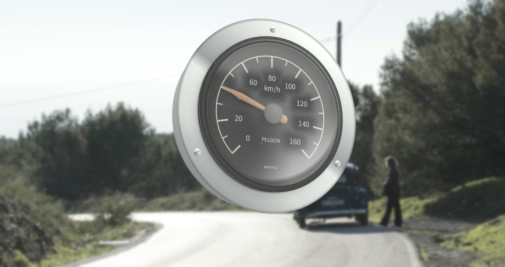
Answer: {"value": 40, "unit": "km/h"}
